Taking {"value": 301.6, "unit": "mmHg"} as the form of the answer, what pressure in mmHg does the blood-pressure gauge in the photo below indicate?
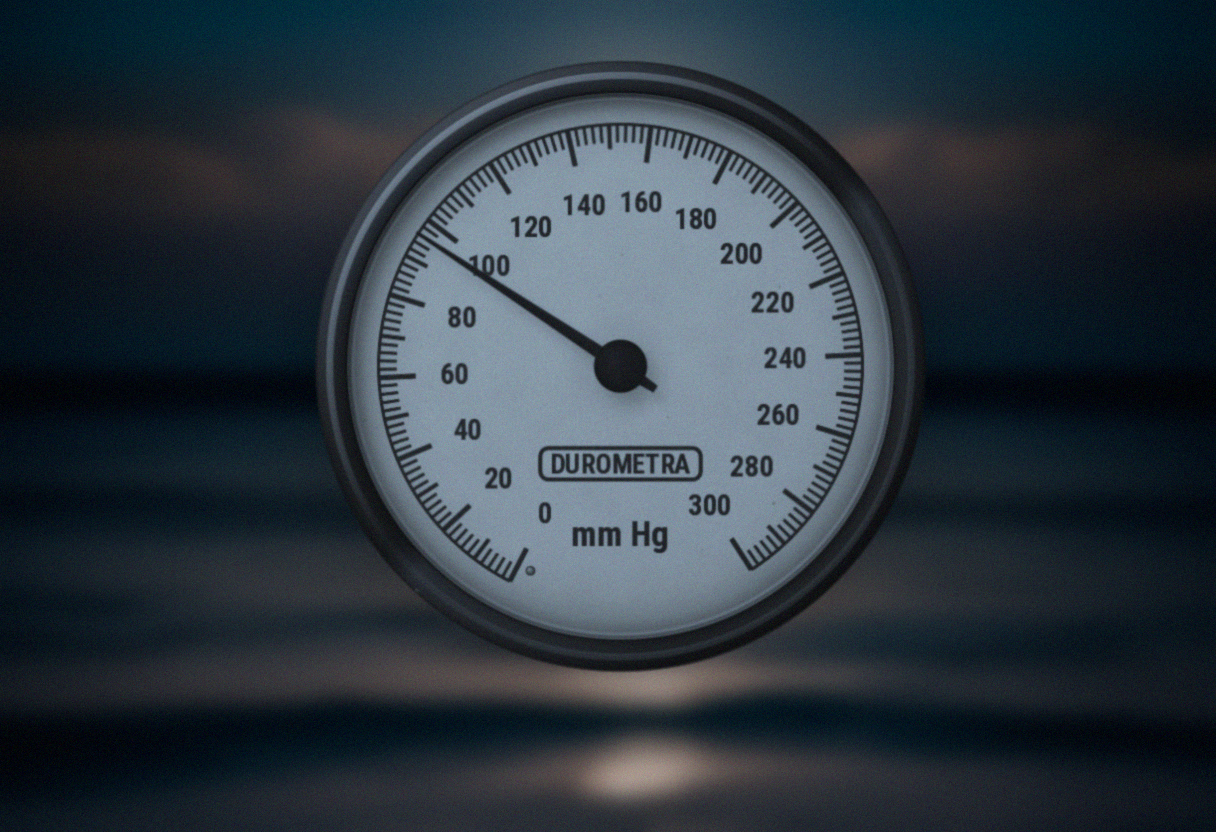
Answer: {"value": 96, "unit": "mmHg"}
